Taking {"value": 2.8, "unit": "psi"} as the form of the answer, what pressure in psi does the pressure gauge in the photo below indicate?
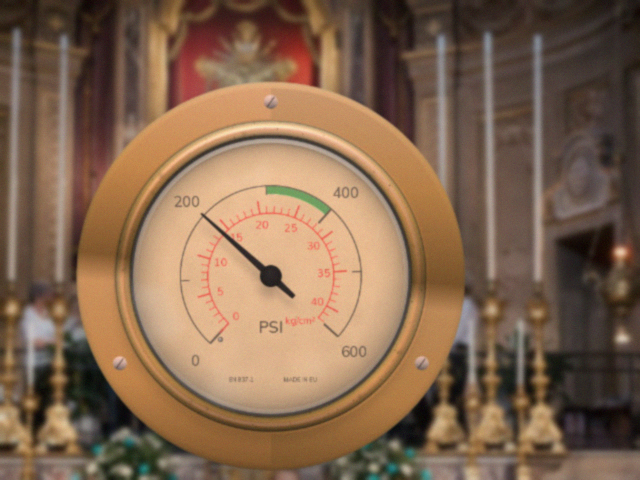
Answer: {"value": 200, "unit": "psi"}
